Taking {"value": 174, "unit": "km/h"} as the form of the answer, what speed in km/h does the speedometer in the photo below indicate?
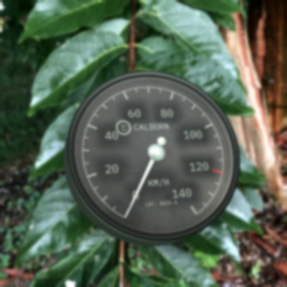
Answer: {"value": 0, "unit": "km/h"}
